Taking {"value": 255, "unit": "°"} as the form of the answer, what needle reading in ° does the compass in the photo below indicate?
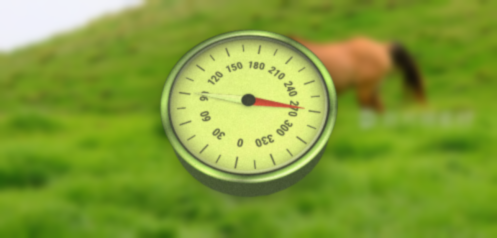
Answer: {"value": 270, "unit": "°"}
